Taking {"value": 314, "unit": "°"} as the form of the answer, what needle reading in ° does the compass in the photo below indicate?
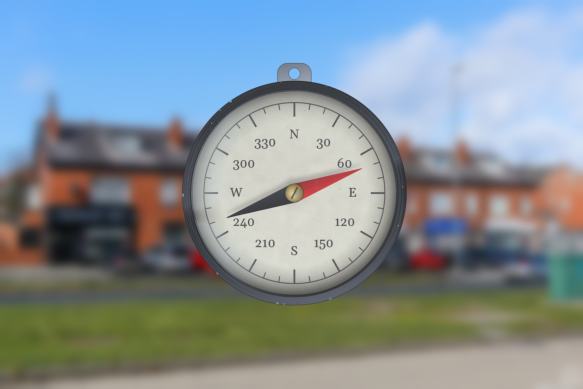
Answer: {"value": 70, "unit": "°"}
